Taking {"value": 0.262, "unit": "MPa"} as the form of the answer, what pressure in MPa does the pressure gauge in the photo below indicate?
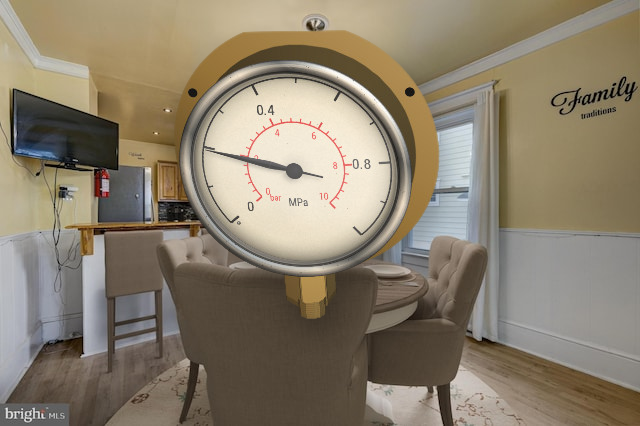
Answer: {"value": 0.2, "unit": "MPa"}
